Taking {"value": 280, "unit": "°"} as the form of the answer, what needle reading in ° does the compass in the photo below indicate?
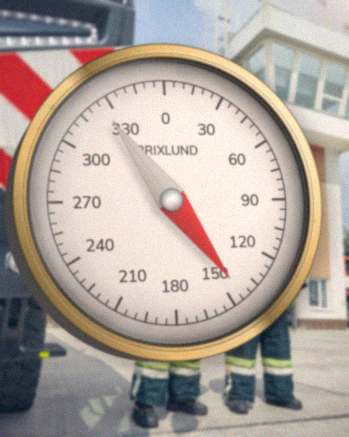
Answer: {"value": 145, "unit": "°"}
